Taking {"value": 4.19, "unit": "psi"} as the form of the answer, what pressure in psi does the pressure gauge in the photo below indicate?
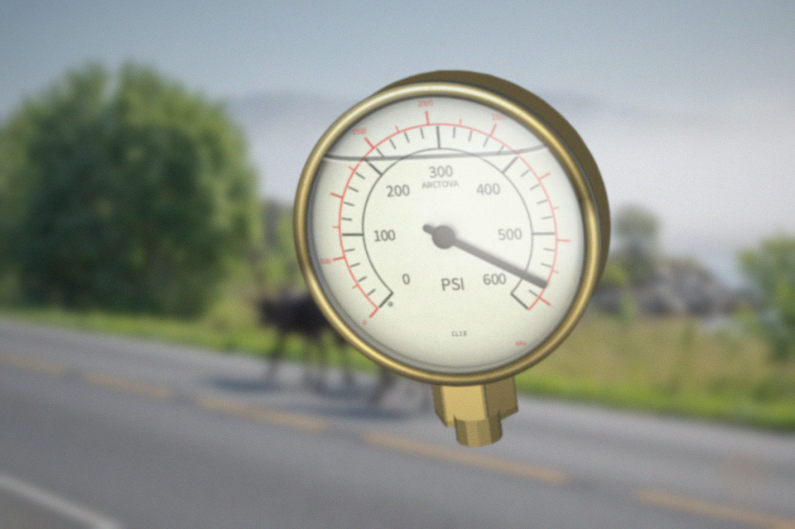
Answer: {"value": 560, "unit": "psi"}
